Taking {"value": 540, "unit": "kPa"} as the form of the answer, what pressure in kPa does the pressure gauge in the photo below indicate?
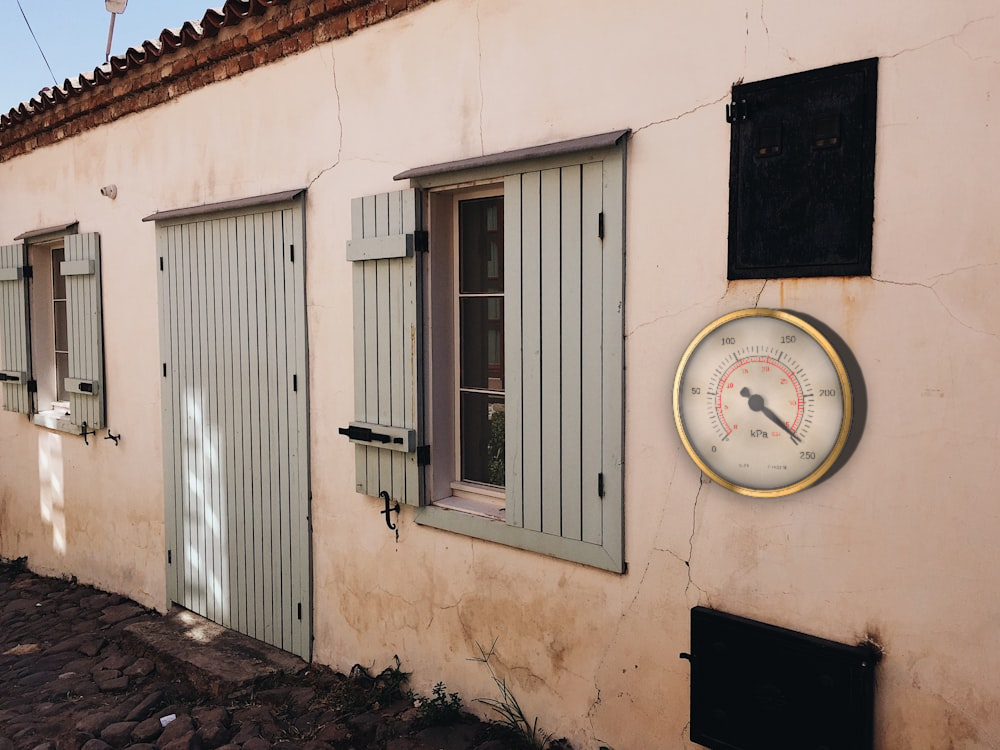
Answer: {"value": 245, "unit": "kPa"}
